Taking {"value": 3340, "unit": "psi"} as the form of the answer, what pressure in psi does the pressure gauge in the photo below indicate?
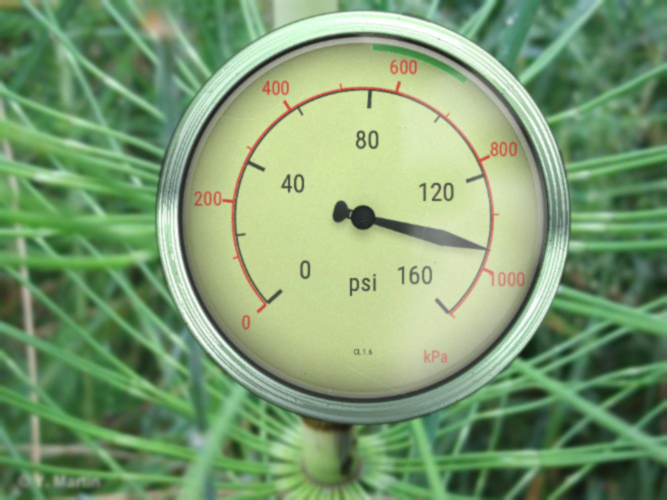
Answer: {"value": 140, "unit": "psi"}
